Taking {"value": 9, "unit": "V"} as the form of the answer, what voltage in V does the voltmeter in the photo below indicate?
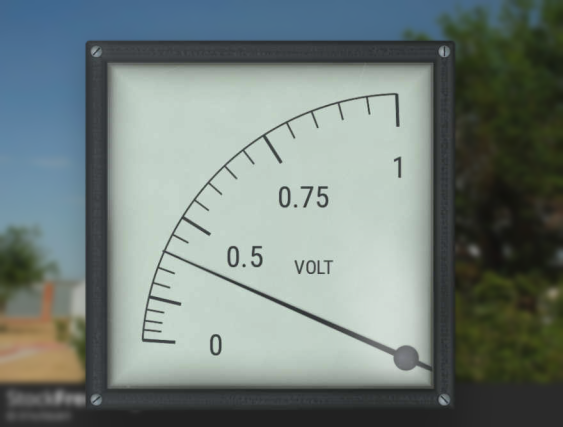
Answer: {"value": 0.4, "unit": "V"}
